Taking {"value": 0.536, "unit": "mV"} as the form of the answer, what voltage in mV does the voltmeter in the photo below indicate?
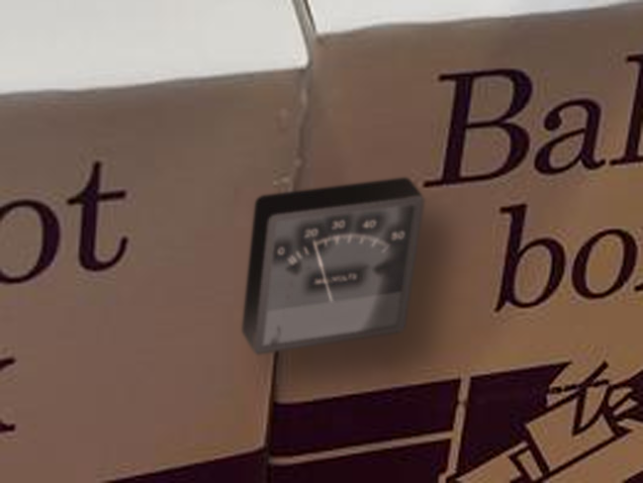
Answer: {"value": 20, "unit": "mV"}
